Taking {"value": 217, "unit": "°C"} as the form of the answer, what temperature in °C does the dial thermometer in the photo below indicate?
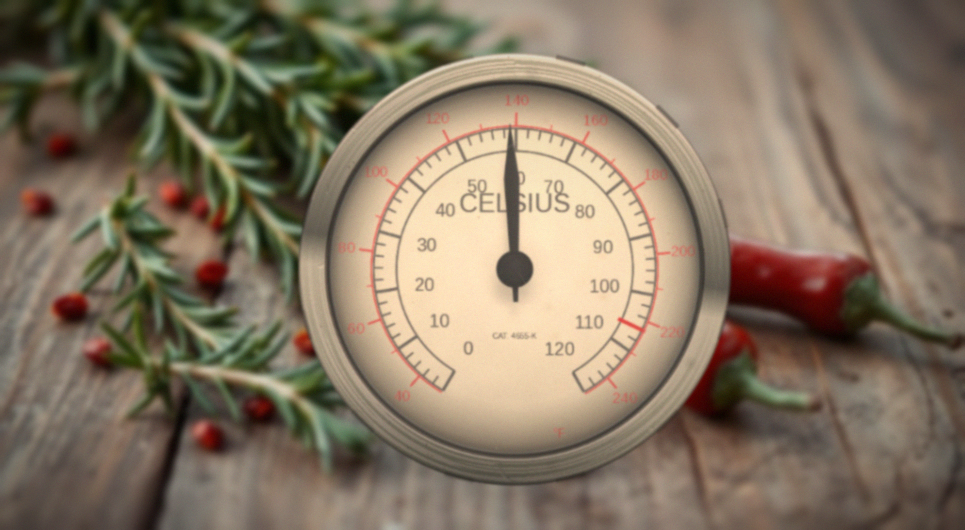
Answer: {"value": 59, "unit": "°C"}
